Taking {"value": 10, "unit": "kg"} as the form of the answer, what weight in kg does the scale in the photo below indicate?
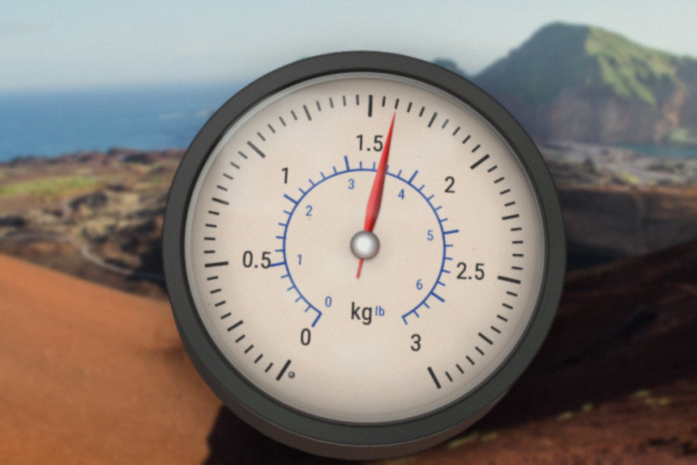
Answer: {"value": 1.6, "unit": "kg"}
